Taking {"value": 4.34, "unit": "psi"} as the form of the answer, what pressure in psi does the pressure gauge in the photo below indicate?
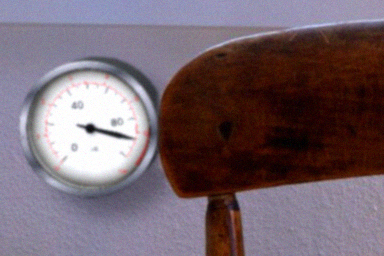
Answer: {"value": 90, "unit": "psi"}
